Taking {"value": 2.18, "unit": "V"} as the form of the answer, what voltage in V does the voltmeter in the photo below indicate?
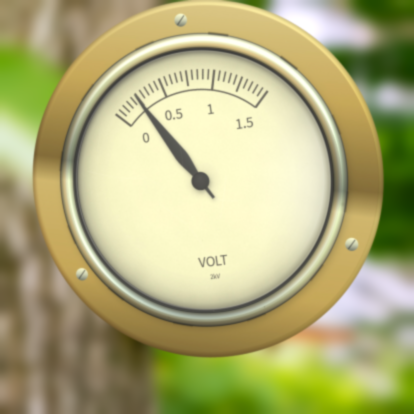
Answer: {"value": 0.25, "unit": "V"}
